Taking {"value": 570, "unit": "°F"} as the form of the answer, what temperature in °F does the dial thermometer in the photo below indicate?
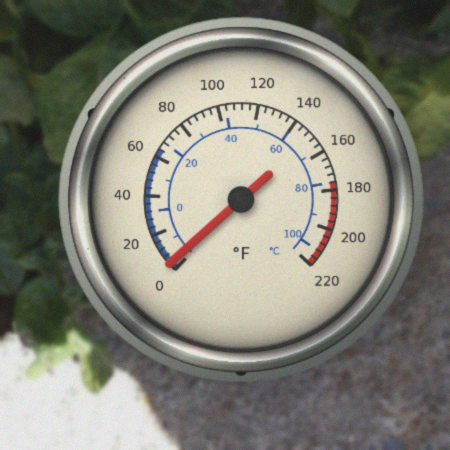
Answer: {"value": 4, "unit": "°F"}
